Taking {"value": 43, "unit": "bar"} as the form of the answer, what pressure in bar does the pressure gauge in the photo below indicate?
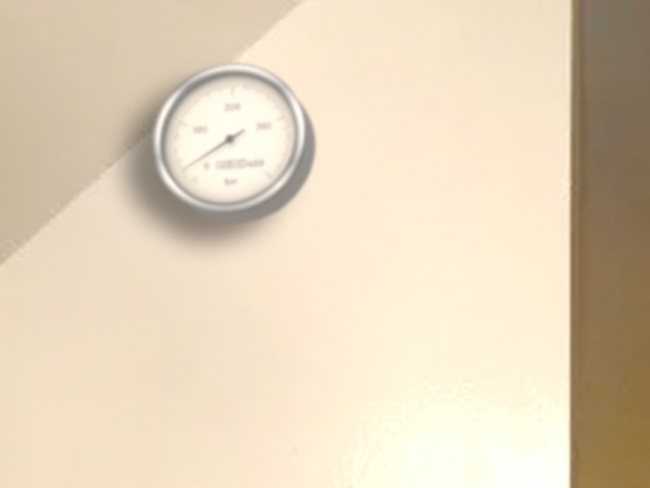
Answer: {"value": 20, "unit": "bar"}
